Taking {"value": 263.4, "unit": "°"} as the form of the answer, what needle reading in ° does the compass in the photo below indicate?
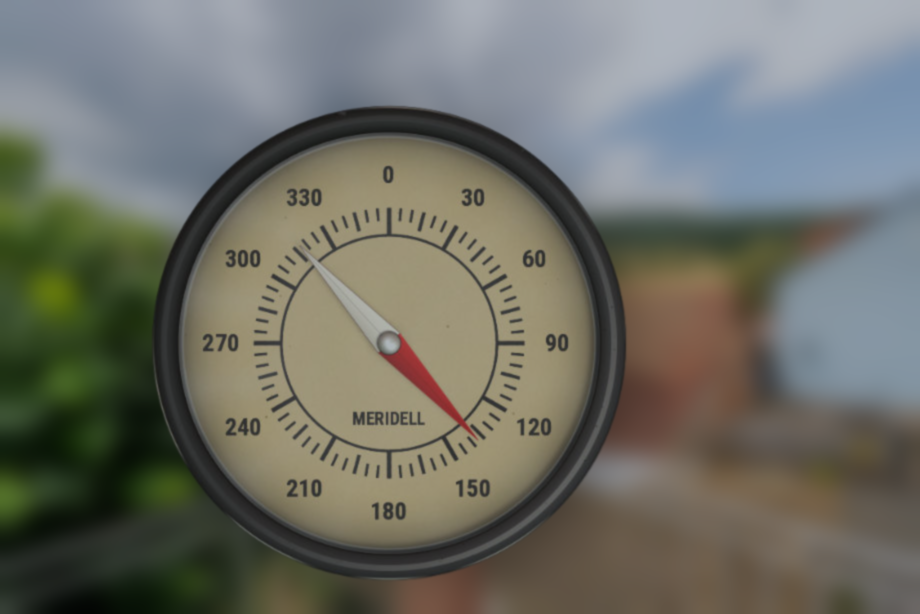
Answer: {"value": 137.5, "unit": "°"}
